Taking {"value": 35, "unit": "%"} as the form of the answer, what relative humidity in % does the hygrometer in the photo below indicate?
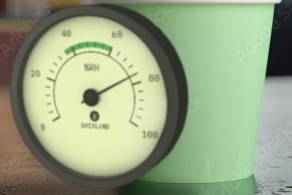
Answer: {"value": 76, "unit": "%"}
